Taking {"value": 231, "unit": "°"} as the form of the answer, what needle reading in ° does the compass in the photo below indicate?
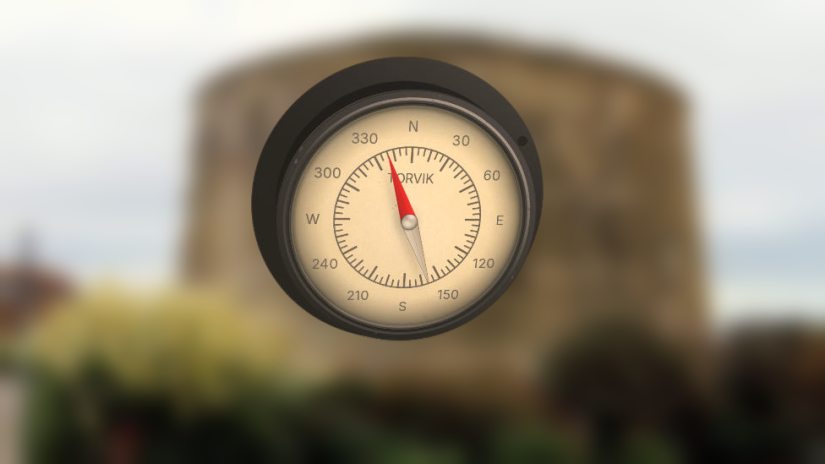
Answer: {"value": 340, "unit": "°"}
